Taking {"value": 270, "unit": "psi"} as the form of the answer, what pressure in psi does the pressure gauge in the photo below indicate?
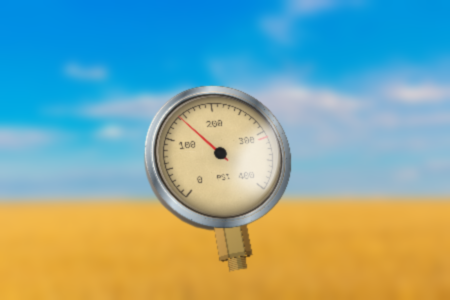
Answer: {"value": 140, "unit": "psi"}
